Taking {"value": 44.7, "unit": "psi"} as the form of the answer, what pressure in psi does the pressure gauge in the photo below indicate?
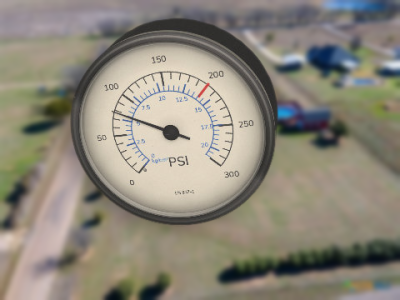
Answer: {"value": 80, "unit": "psi"}
